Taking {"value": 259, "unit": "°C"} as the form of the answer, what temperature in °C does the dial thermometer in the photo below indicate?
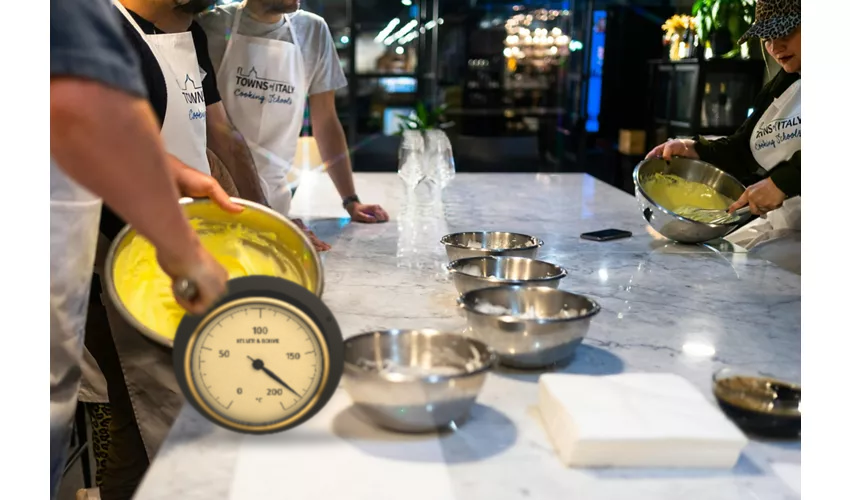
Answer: {"value": 185, "unit": "°C"}
